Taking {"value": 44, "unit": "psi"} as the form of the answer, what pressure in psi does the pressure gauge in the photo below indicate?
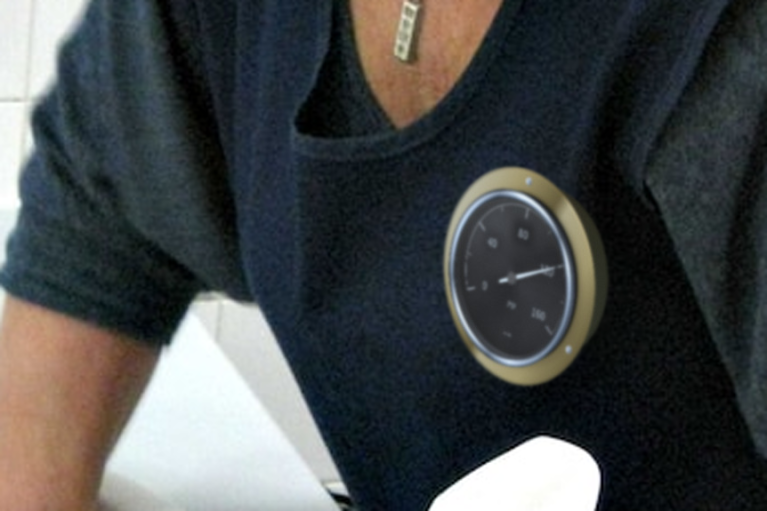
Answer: {"value": 120, "unit": "psi"}
